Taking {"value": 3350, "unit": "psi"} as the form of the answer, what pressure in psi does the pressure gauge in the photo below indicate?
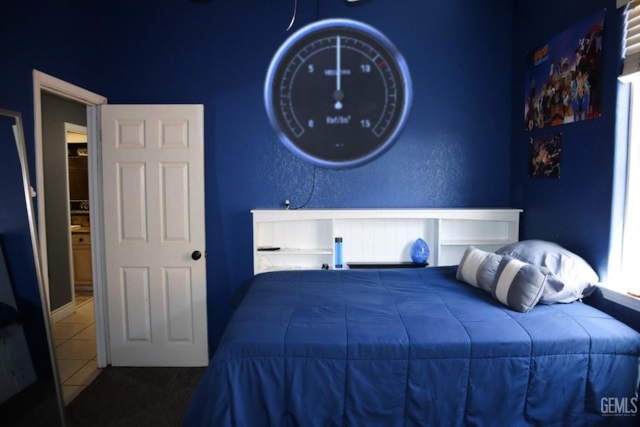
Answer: {"value": 7.5, "unit": "psi"}
